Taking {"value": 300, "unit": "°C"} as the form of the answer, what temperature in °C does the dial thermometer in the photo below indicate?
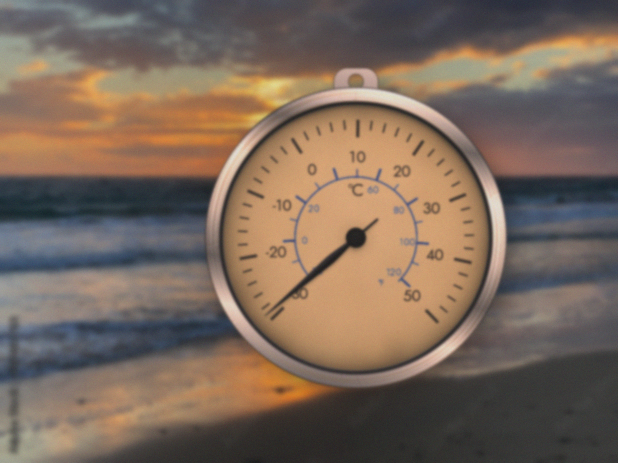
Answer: {"value": -29, "unit": "°C"}
